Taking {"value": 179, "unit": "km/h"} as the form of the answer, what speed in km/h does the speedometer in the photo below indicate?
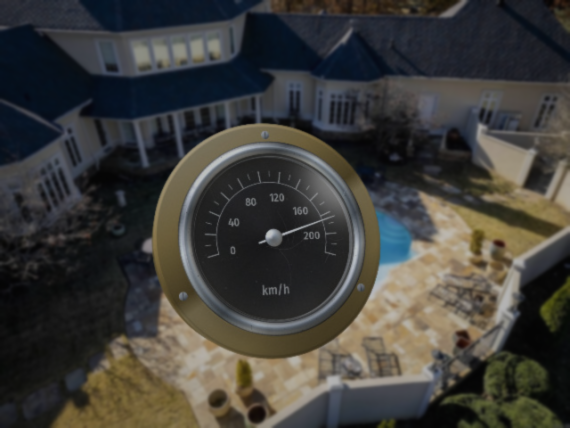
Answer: {"value": 185, "unit": "km/h"}
